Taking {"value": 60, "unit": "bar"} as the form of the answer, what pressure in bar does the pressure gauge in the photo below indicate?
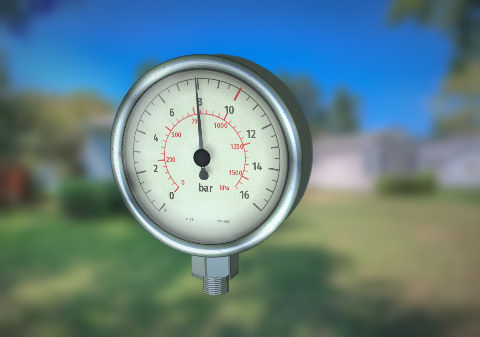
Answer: {"value": 8, "unit": "bar"}
